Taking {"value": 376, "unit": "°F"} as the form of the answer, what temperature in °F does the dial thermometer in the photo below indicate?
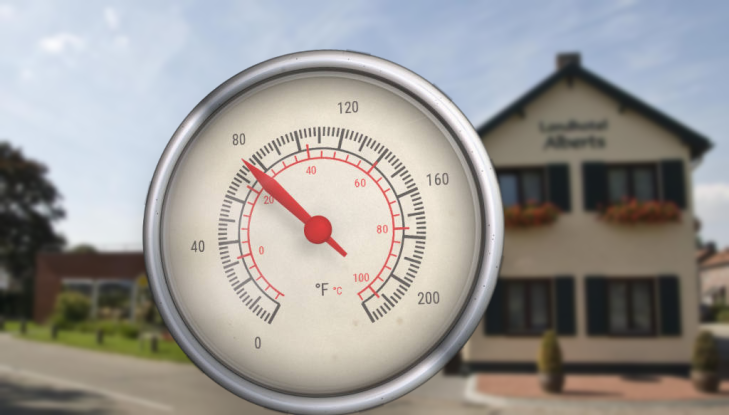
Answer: {"value": 76, "unit": "°F"}
